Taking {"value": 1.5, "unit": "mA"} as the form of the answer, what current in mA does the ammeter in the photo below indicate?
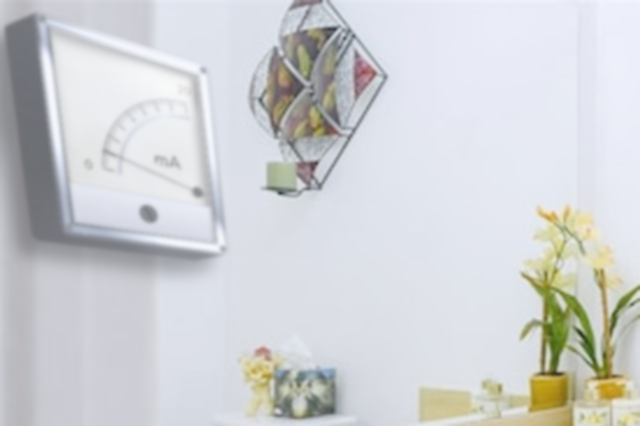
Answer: {"value": 2.5, "unit": "mA"}
